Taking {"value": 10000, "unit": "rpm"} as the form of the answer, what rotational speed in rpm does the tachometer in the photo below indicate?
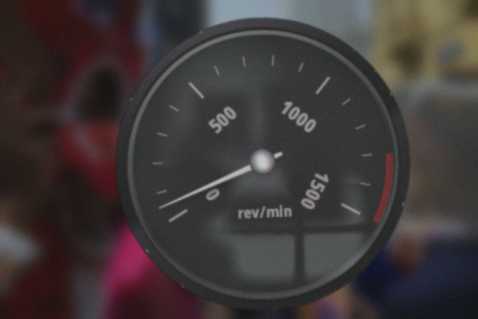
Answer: {"value": 50, "unit": "rpm"}
